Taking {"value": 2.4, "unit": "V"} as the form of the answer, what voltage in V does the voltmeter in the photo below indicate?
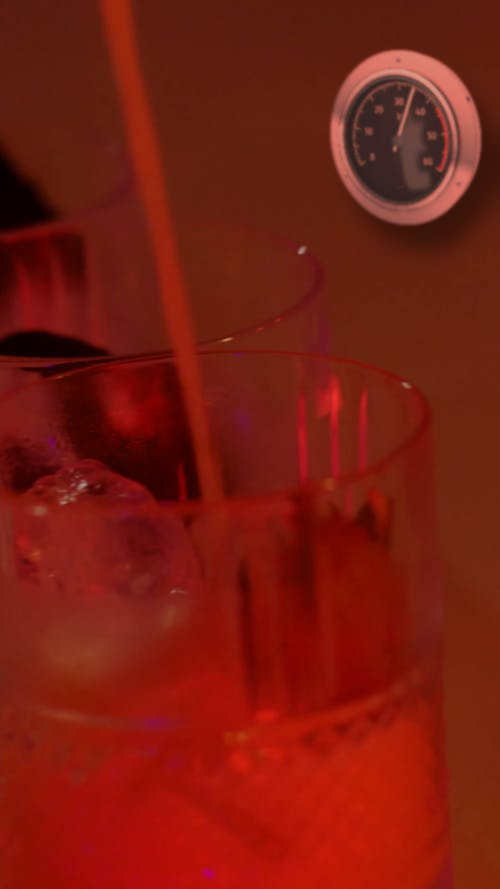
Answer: {"value": 35, "unit": "V"}
